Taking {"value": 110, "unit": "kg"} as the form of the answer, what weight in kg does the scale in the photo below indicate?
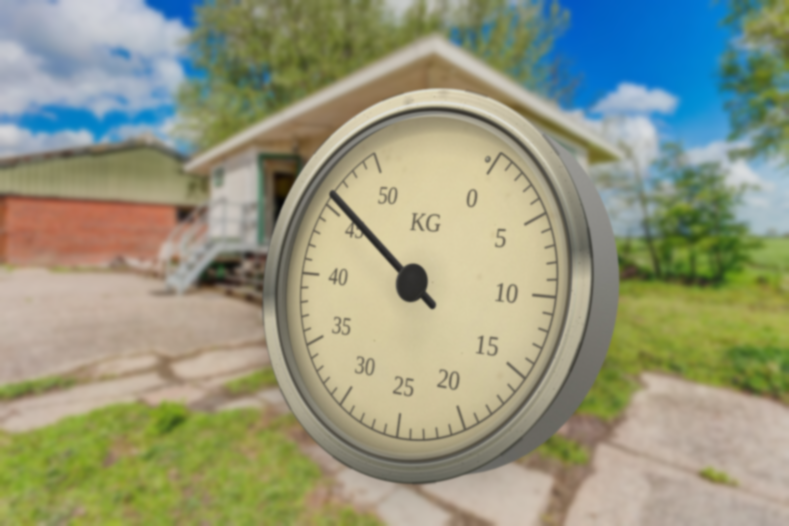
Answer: {"value": 46, "unit": "kg"}
